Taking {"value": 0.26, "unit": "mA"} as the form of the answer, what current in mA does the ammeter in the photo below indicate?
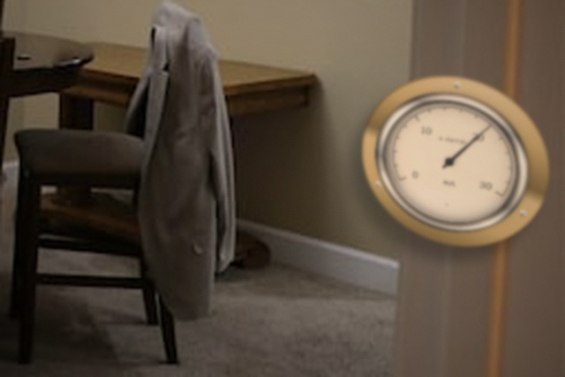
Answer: {"value": 20, "unit": "mA"}
